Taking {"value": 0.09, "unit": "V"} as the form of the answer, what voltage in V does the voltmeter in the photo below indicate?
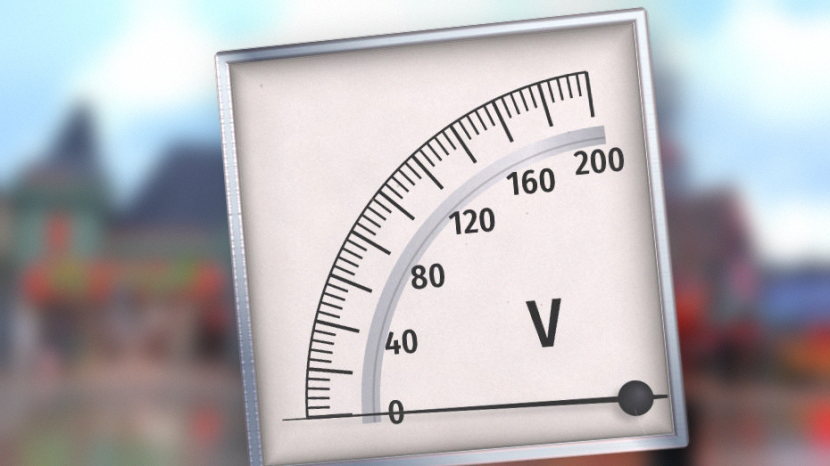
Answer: {"value": 0, "unit": "V"}
